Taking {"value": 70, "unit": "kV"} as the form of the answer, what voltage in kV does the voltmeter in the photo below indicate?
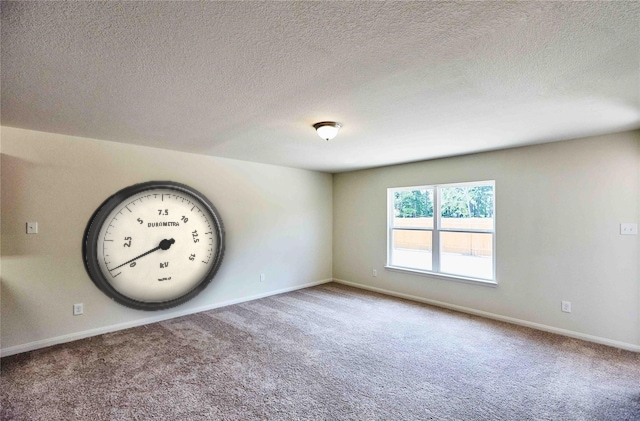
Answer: {"value": 0.5, "unit": "kV"}
